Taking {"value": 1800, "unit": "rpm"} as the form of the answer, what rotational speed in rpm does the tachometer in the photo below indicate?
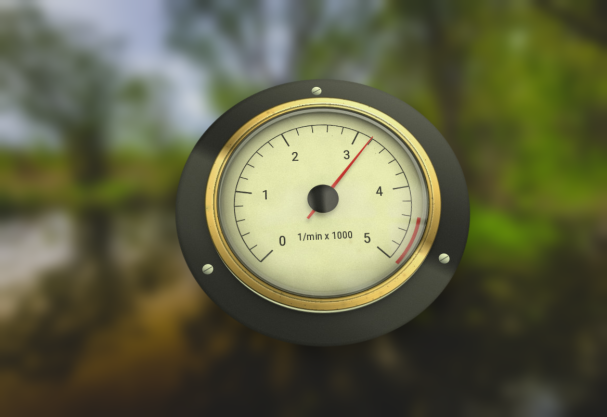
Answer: {"value": 3200, "unit": "rpm"}
